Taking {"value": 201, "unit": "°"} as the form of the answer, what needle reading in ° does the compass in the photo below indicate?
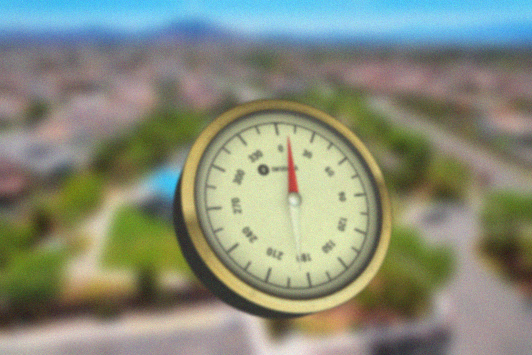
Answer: {"value": 7.5, "unit": "°"}
